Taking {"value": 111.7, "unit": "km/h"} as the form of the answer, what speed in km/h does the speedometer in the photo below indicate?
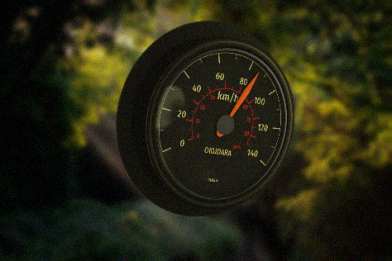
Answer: {"value": 85, "unit": "km/h"}
